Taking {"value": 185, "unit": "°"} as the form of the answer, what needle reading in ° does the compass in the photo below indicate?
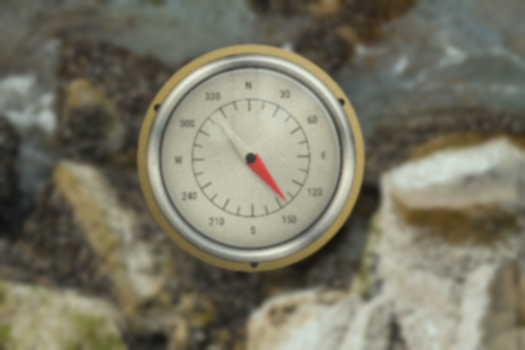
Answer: {"value": 142.5, "unit": "°"}
